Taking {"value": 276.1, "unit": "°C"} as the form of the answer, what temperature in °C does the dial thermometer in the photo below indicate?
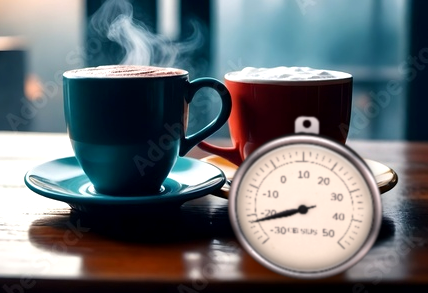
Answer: {"value": -22, "unit": "°C"}
